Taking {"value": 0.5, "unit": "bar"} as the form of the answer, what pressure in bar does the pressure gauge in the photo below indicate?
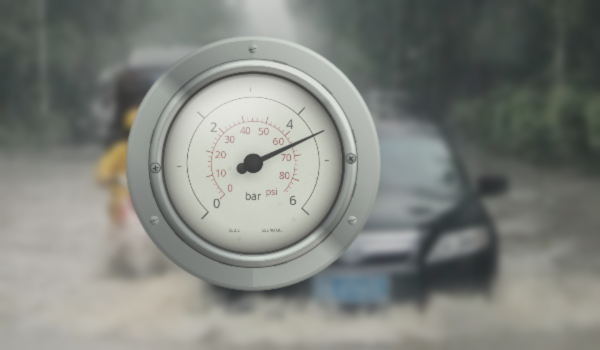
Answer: {"value": 4.5, "unit": "bar"}
